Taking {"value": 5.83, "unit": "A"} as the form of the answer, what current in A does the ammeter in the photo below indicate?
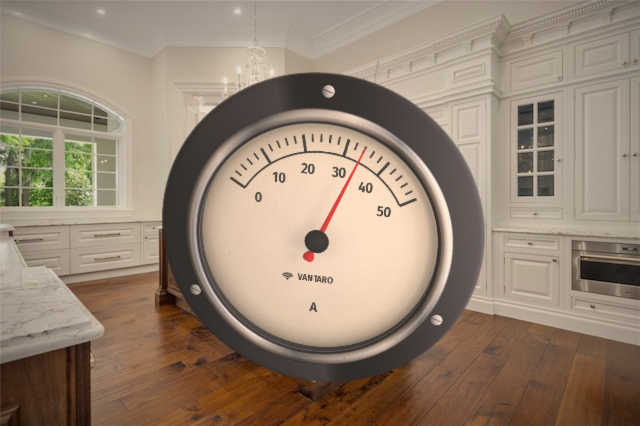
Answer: {"value": 34, "unit": "A"}
